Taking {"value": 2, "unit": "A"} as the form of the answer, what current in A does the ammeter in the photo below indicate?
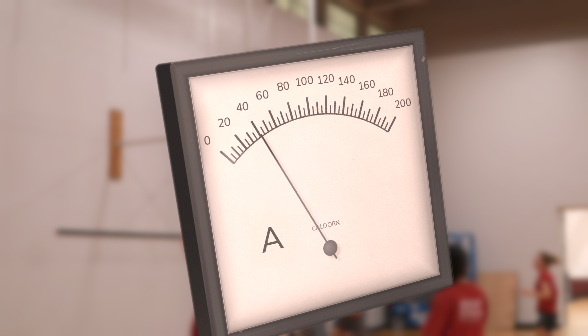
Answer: {"value": 40, "unit": "A"}
